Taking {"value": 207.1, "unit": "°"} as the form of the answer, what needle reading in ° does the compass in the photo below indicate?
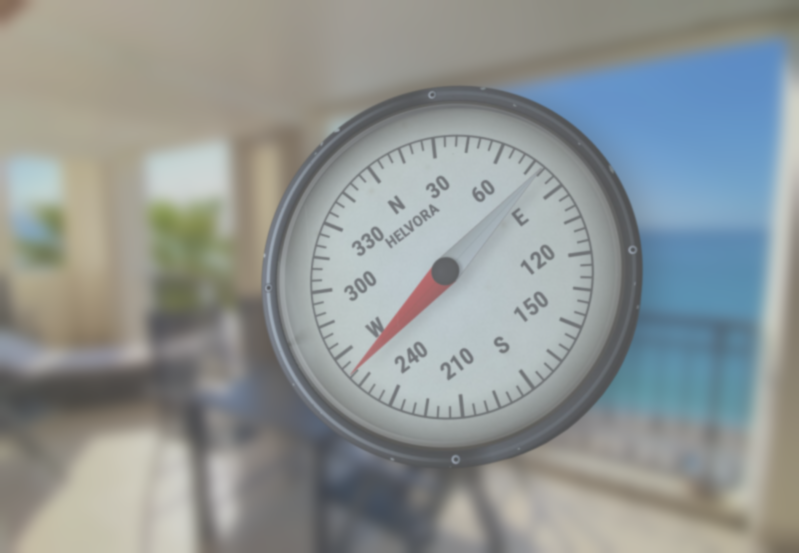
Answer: {"value": 260, "unit": "°"}
